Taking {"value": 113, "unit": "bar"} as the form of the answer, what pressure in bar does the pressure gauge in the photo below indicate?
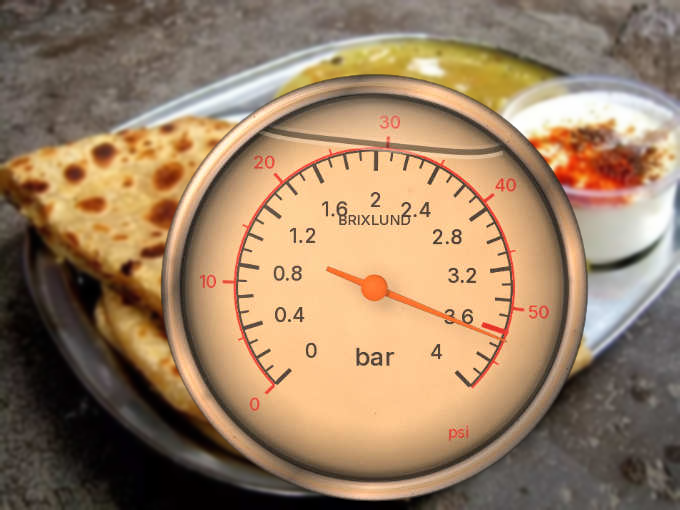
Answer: {"value": 3.65, "unit": "bar"}
